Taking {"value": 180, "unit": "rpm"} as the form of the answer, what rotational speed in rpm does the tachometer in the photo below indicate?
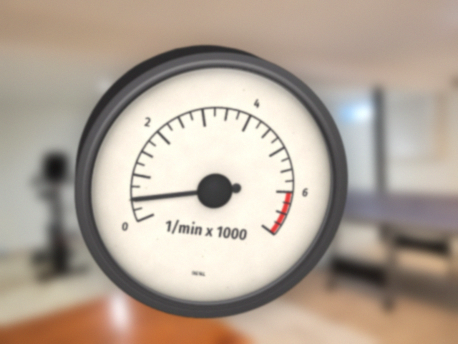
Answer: {"value": 500, "unit": "rpm"}
